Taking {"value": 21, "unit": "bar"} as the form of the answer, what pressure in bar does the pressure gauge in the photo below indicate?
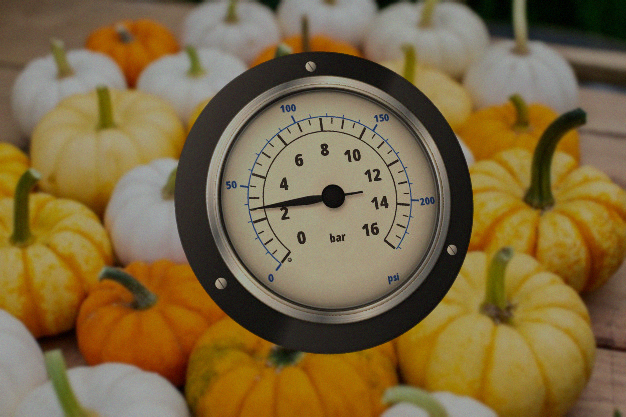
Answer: {"value": 2.5, "unit": "bar"}
